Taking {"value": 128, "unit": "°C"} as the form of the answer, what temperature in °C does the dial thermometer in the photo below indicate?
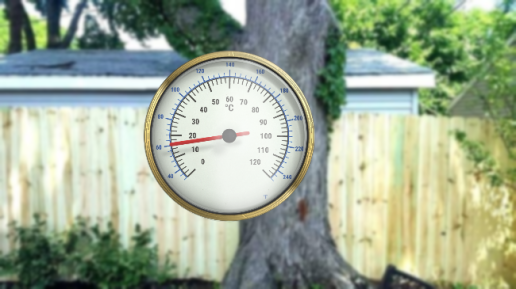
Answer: {"value": 16, "unit": "°C"}
